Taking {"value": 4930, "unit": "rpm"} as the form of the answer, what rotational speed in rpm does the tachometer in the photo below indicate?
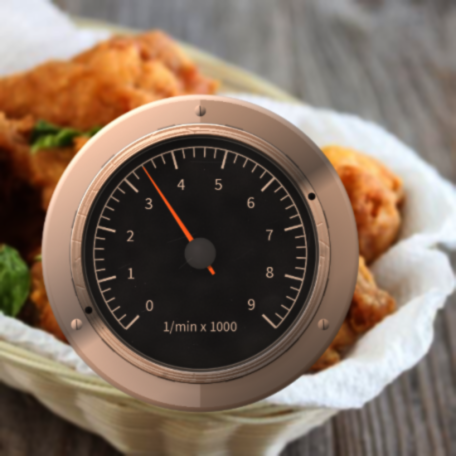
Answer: {"value": 3400, "unit": "rpm"}
